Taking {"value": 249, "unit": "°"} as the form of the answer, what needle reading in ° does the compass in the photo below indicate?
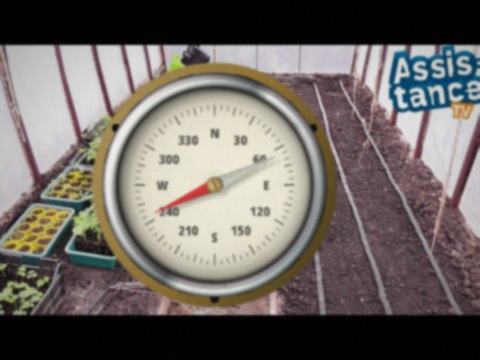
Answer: {"value": 245, "unit": "°"}
